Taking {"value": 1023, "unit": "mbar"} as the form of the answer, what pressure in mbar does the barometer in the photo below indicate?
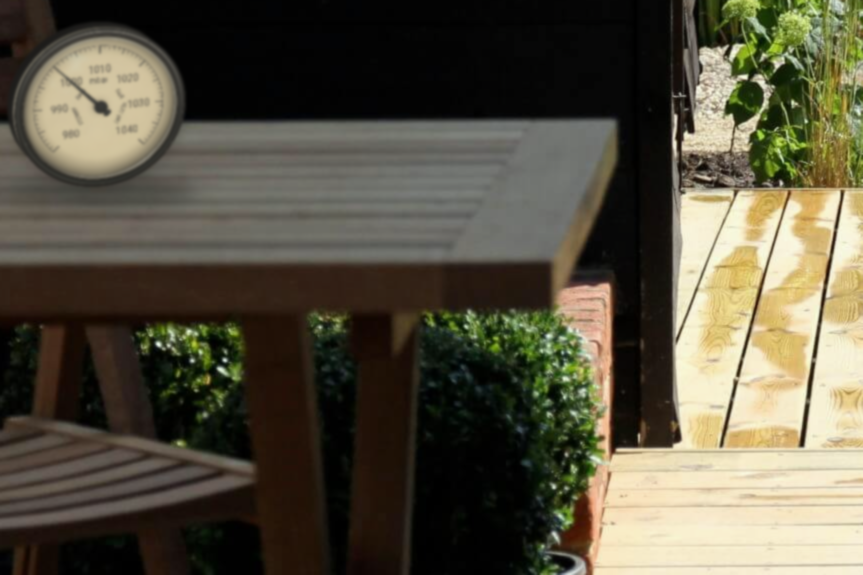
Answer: {"value": 1000, "unit": "mbar"}
